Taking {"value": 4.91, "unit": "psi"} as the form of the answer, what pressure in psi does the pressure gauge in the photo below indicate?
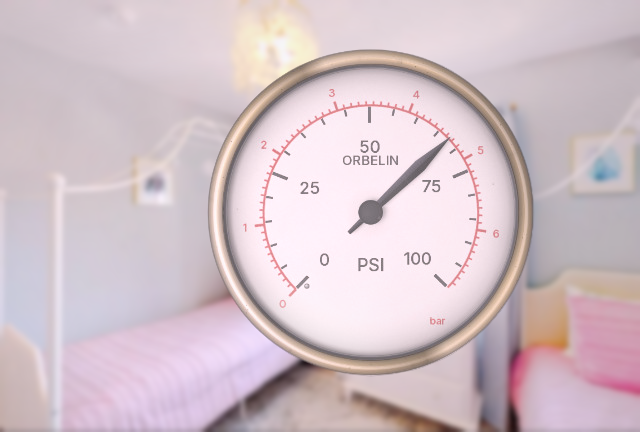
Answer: {"value": 67.5, "unit": "psi"}
